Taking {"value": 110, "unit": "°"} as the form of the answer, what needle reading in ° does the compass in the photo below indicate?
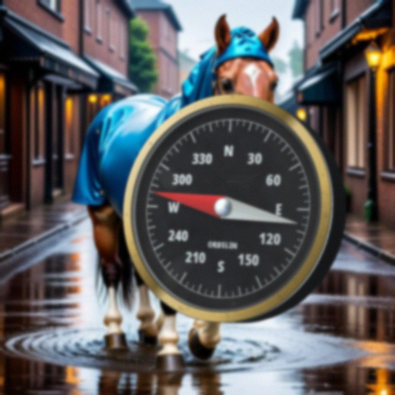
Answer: {"value": 280, "unit": "°"}
